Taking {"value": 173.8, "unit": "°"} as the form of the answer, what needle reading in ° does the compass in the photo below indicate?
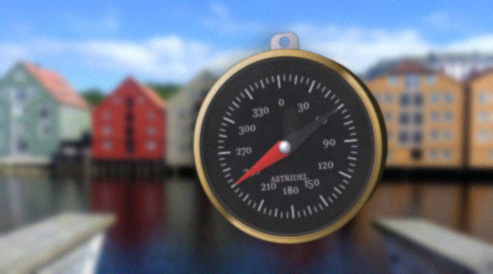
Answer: {"value": 240, "unit": "°"}
